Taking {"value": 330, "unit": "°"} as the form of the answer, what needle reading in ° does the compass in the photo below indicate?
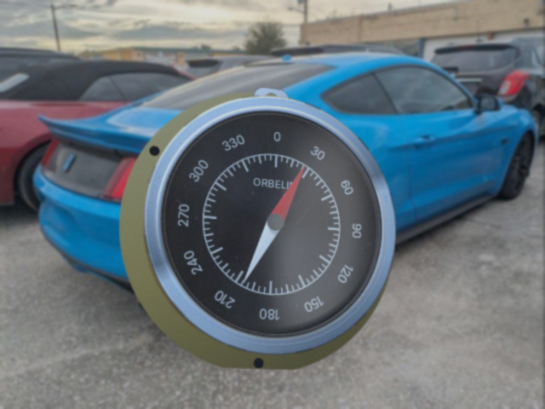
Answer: {"value": 25, "unit": "°"}
